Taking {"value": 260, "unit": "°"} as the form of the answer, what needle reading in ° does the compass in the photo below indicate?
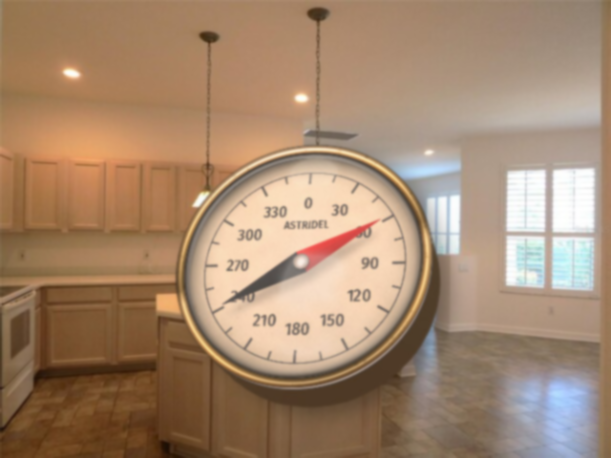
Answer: {"value": 60, "unit": "°"}
